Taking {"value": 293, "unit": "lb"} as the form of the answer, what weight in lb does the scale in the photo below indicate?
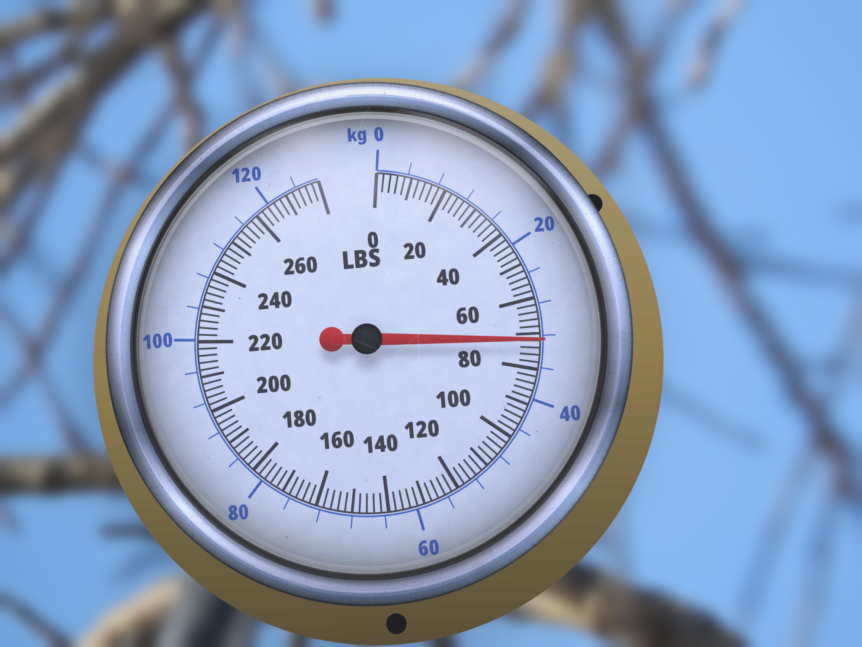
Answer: {"value": 72, "unit": "lb"}
